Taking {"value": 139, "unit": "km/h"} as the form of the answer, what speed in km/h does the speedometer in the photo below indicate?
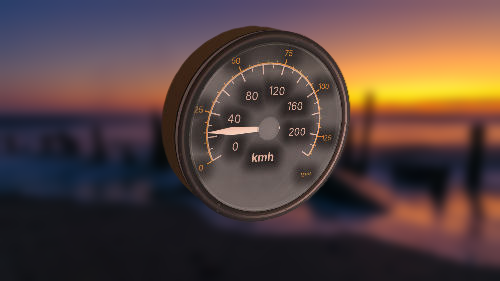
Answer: {"value": 25, "unit": "km/h"}
